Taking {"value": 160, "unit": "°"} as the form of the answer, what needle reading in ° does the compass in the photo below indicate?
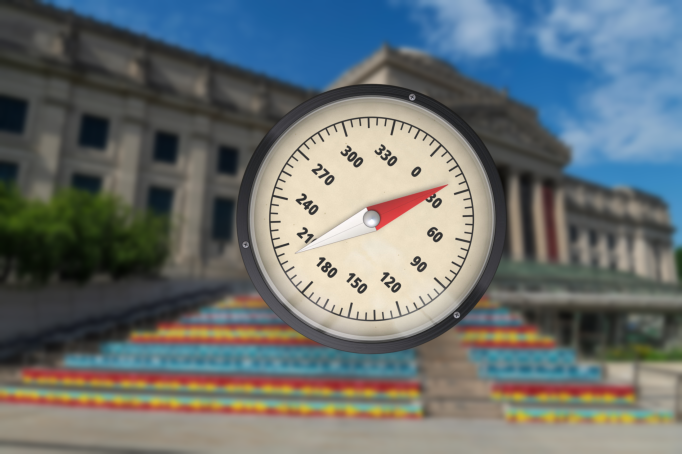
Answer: {"value": 22.5, "unit": "°"}
